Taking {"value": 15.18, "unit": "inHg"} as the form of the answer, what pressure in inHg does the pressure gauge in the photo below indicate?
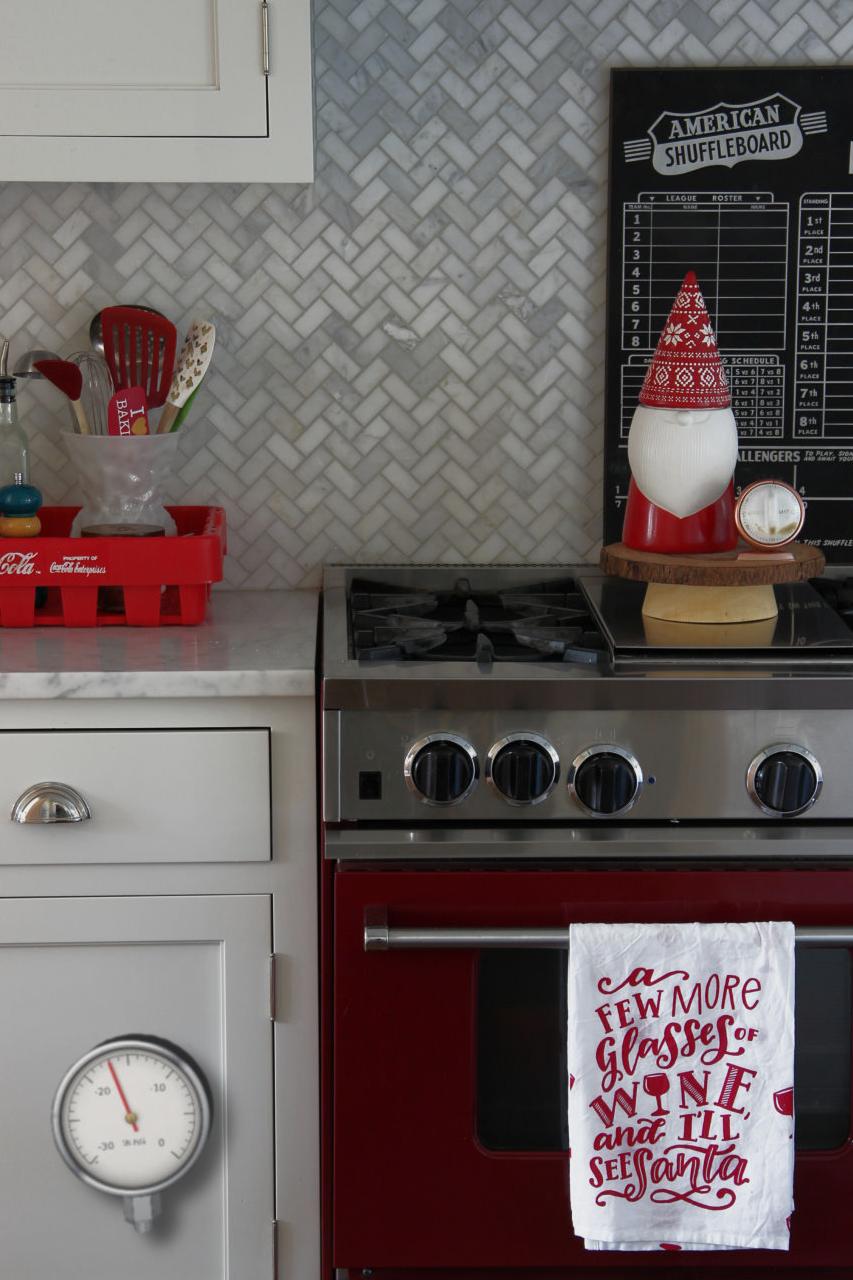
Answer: {"value": -17, "unit": "inHg"}
